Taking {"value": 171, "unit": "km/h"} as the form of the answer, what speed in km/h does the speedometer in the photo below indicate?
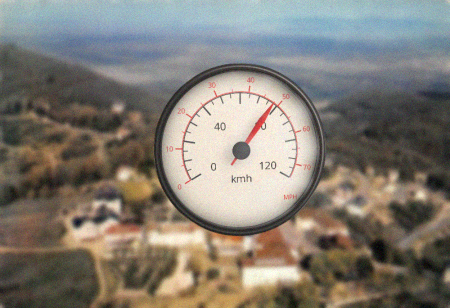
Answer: {"value": 77.5, "unit": "km/h"}
